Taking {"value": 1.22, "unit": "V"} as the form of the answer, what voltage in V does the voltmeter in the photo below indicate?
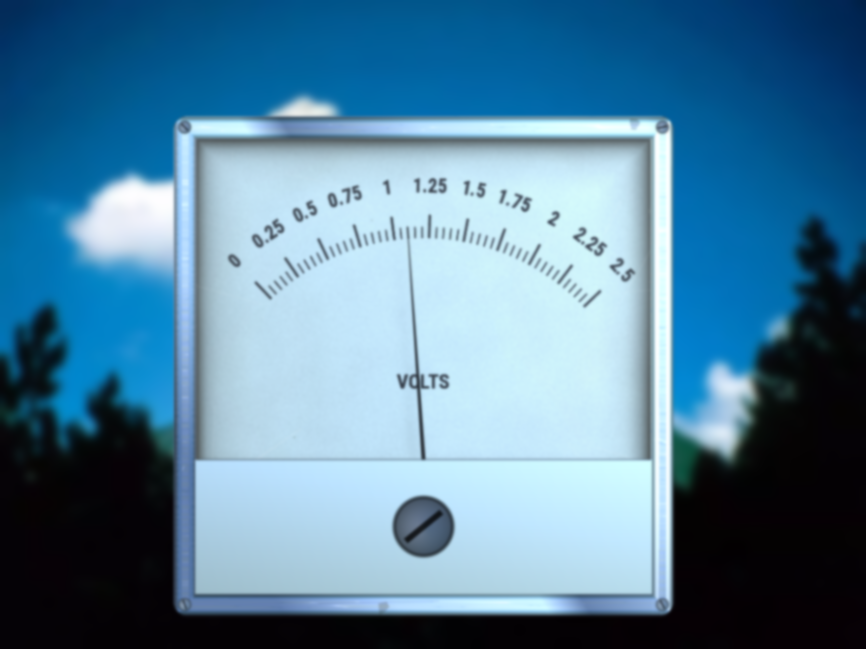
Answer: {"value": 1.1, "unit": "V"}
